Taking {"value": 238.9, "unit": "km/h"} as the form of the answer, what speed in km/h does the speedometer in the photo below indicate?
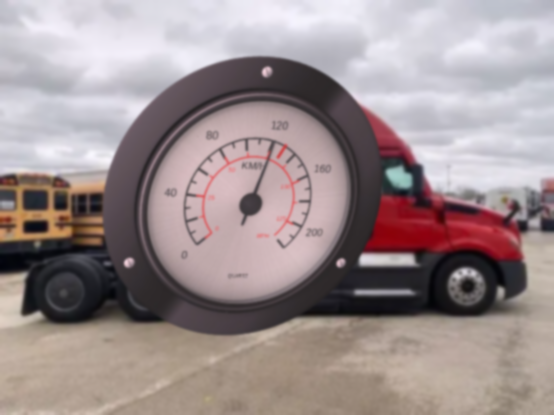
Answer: {"value": 120, "unit": "km/h"}
